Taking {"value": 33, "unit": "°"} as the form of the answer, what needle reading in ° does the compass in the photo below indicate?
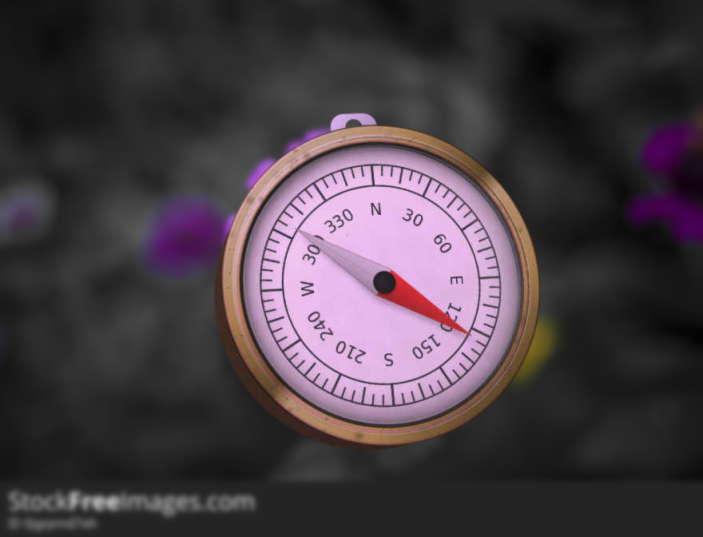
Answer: {"value": 125, "unit": "°"}
